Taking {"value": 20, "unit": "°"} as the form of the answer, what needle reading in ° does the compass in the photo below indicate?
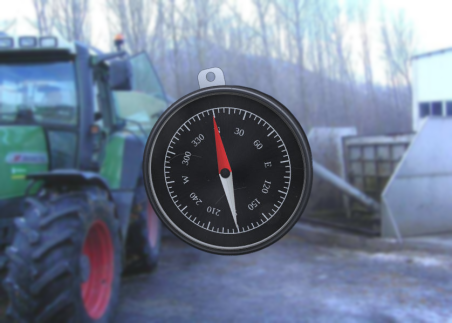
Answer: {"value": 0, "unit": "°"}
